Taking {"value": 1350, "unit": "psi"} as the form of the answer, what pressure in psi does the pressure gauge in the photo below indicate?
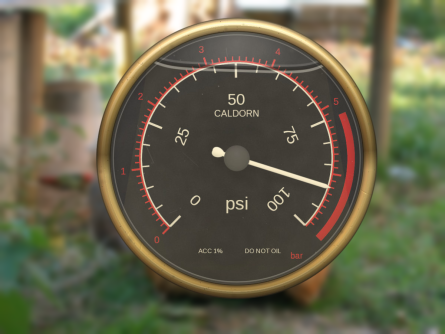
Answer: {"value": 90, "unit": "psi"}
